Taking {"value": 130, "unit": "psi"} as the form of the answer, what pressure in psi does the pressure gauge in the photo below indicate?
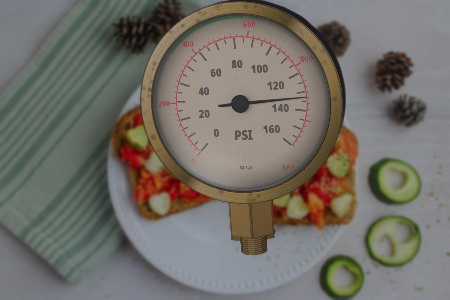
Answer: {"value": 132.5, "unit": "psi"}
